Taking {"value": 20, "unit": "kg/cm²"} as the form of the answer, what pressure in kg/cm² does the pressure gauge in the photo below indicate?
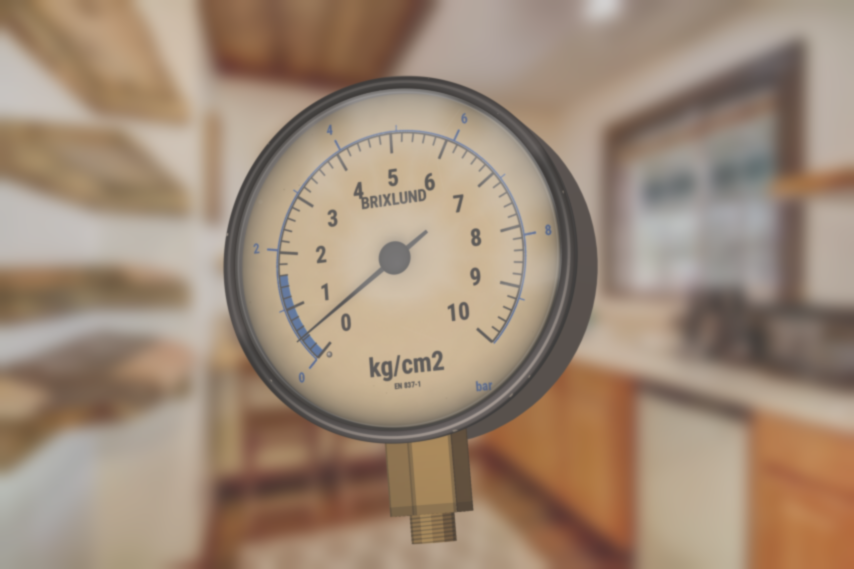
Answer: {"value": 0.4, "unit": "kg/cm²"}
